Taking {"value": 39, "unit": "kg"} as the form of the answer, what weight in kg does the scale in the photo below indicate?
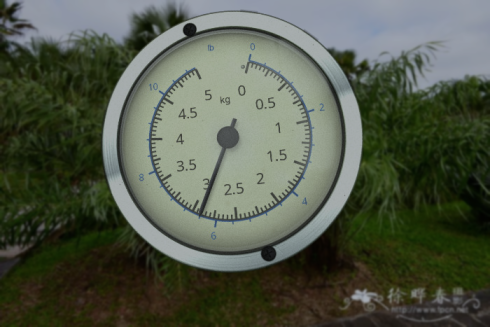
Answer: {"value": 2.9, "unit": "kg"}
